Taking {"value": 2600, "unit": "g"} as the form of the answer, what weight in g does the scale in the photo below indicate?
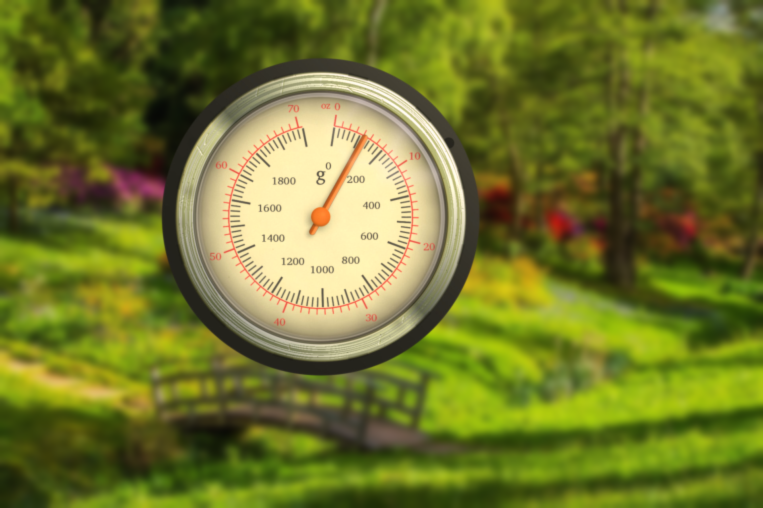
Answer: {"value": 120, "unit": "g"}
